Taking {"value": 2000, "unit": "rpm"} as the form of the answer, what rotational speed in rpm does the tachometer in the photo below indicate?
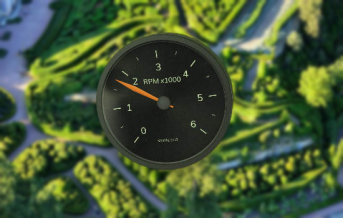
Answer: {"value": 1750, "unit": "rpm"}
